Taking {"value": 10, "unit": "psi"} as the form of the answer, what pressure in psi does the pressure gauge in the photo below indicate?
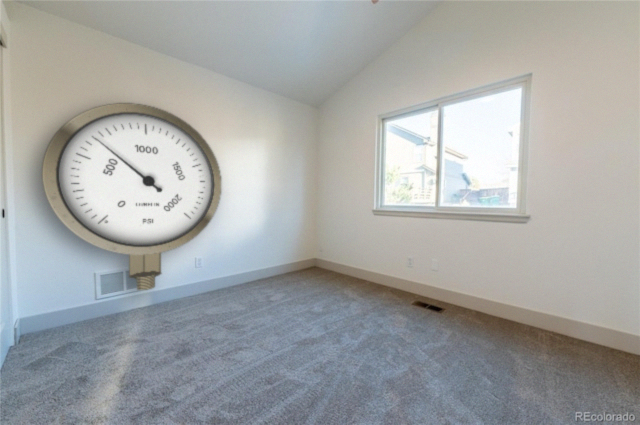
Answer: {"value": 650, "unit": "psi"}
